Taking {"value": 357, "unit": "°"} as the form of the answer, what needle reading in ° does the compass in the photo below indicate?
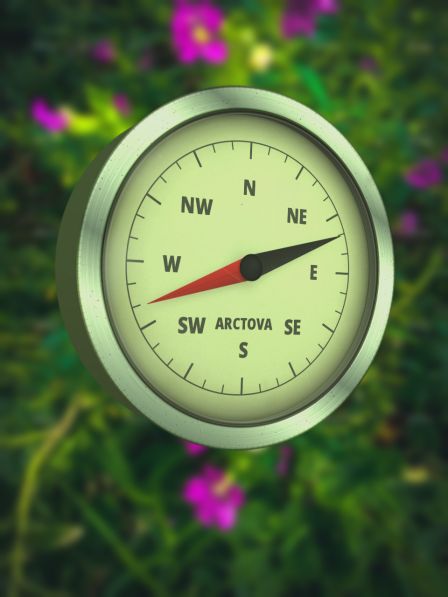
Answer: {"value": 250, "unit": "°"}
